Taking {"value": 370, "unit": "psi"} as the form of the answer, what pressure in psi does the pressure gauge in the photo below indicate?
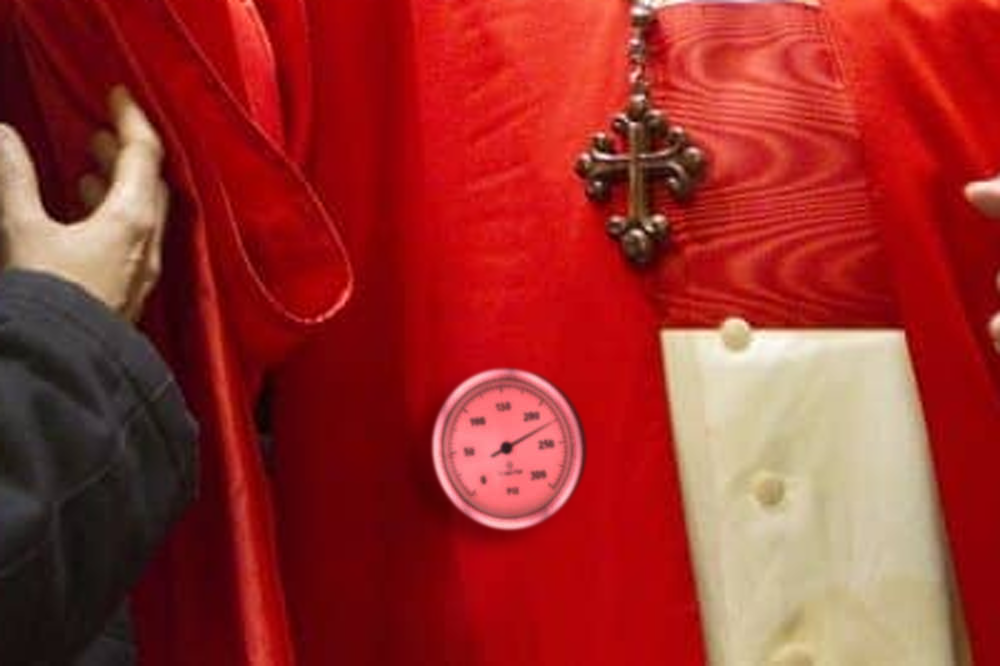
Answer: {"value": 225, "unit": "psi"}
